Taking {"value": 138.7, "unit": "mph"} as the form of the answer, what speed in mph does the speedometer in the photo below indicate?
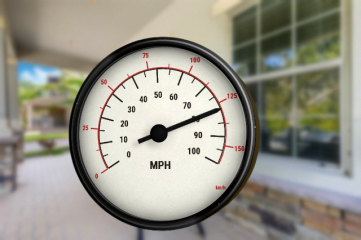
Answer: {"value": 80, "unit": "mph"}
